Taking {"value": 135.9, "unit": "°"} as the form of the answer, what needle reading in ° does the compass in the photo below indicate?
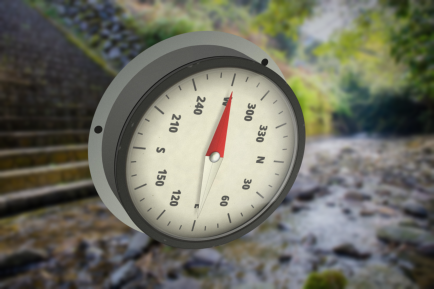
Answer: {"value": 270, "unit": "°"}
